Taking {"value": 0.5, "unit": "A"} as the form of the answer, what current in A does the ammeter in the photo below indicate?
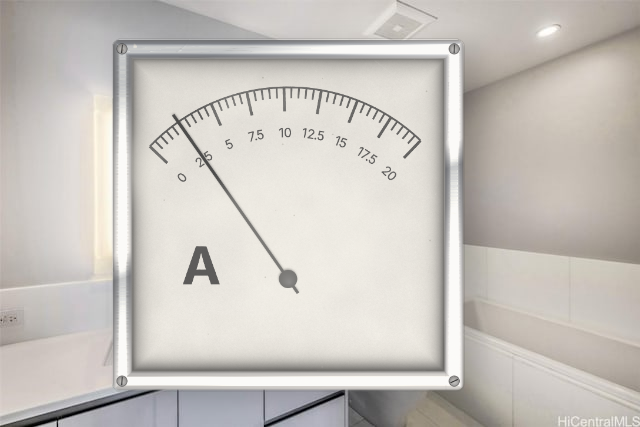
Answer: {"value": 2.5, "unit": "A"}
